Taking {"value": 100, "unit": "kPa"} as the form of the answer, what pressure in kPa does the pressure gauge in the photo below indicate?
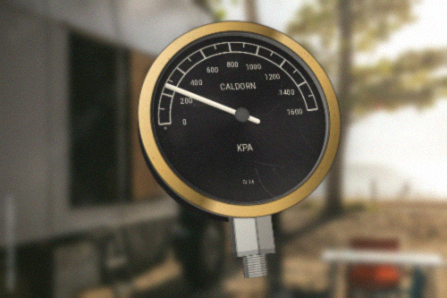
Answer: {"value": 250, "unit": "kPa"}
